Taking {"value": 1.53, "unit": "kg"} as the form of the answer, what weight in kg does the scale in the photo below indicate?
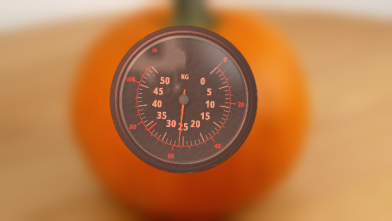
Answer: {"value": 26, "unit": "kg"}
